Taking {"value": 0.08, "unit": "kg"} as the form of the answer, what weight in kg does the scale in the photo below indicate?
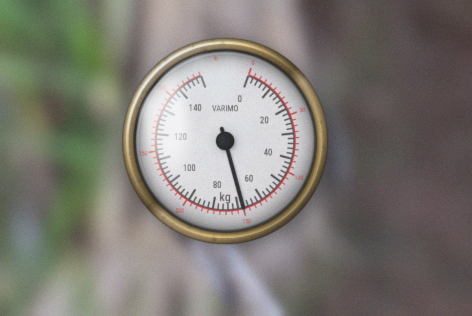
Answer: {"value": 68, "unit": "kg"}
